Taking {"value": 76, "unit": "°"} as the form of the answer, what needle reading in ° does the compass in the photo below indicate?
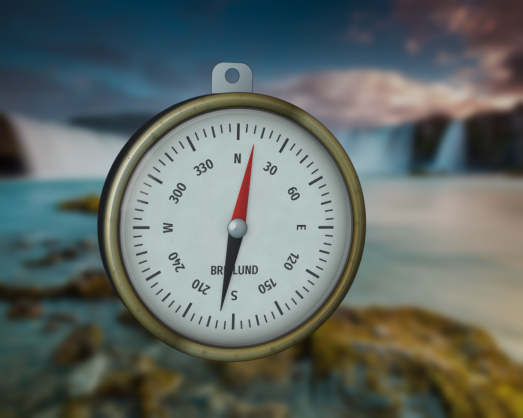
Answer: {"value": 10, "unit": "°"}
